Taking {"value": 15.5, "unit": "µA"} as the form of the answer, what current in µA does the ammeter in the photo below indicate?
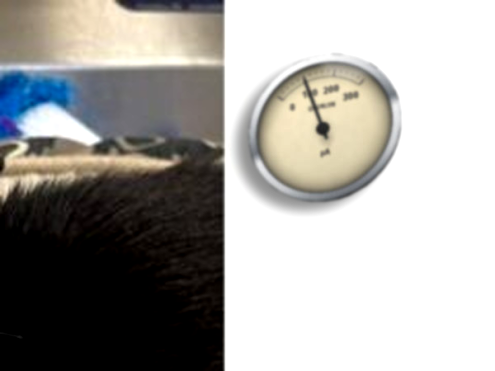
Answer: {"value": 100, "unit": "µA"}
